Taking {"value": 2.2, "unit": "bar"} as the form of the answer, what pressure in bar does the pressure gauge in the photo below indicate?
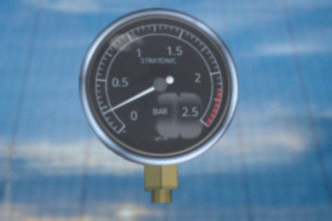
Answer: {"value": 0.2, "unit": "bar"}
